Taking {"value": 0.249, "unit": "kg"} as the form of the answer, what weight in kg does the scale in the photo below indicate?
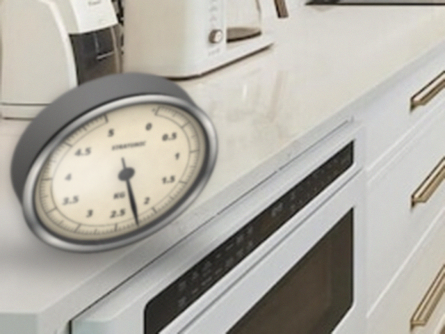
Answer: {"value": 2.25, "unit": "kg"}
